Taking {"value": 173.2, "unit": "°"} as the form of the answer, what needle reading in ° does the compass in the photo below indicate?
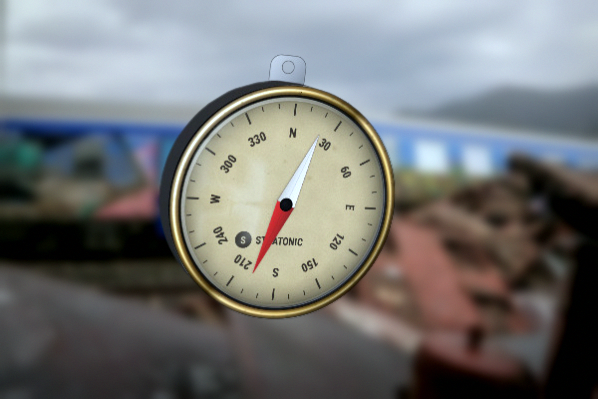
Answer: {"value": 200, "unit": "°"}
